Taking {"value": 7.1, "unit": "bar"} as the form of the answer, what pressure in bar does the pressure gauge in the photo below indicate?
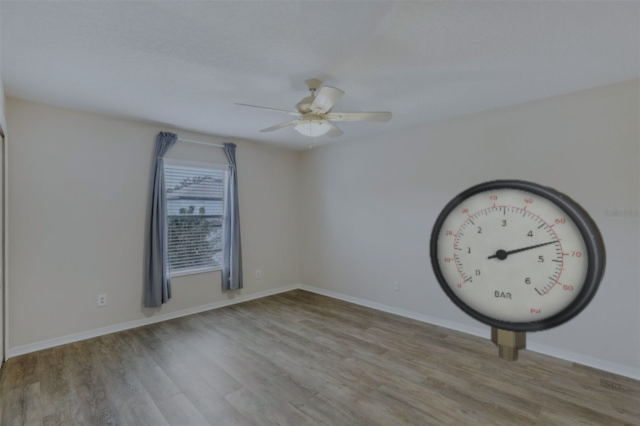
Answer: {"value": 4.5, "unit": "bar"}
